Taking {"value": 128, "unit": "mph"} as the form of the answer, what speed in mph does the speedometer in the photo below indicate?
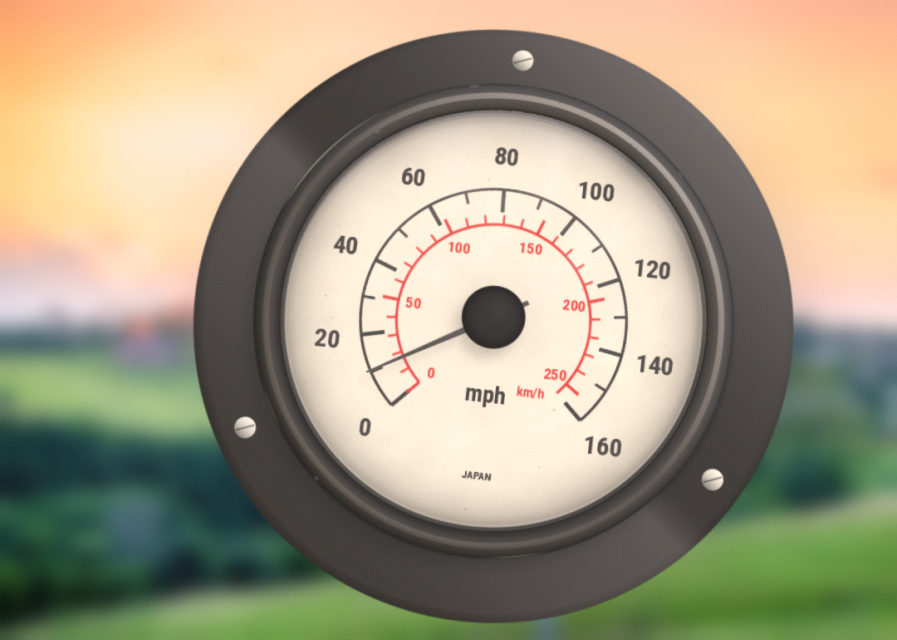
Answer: {"value": 10, "unit": "mph"}
